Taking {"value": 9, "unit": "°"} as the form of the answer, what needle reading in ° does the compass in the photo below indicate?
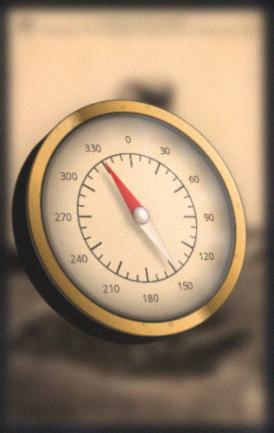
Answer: {"value": 330, "unit": "°"}
